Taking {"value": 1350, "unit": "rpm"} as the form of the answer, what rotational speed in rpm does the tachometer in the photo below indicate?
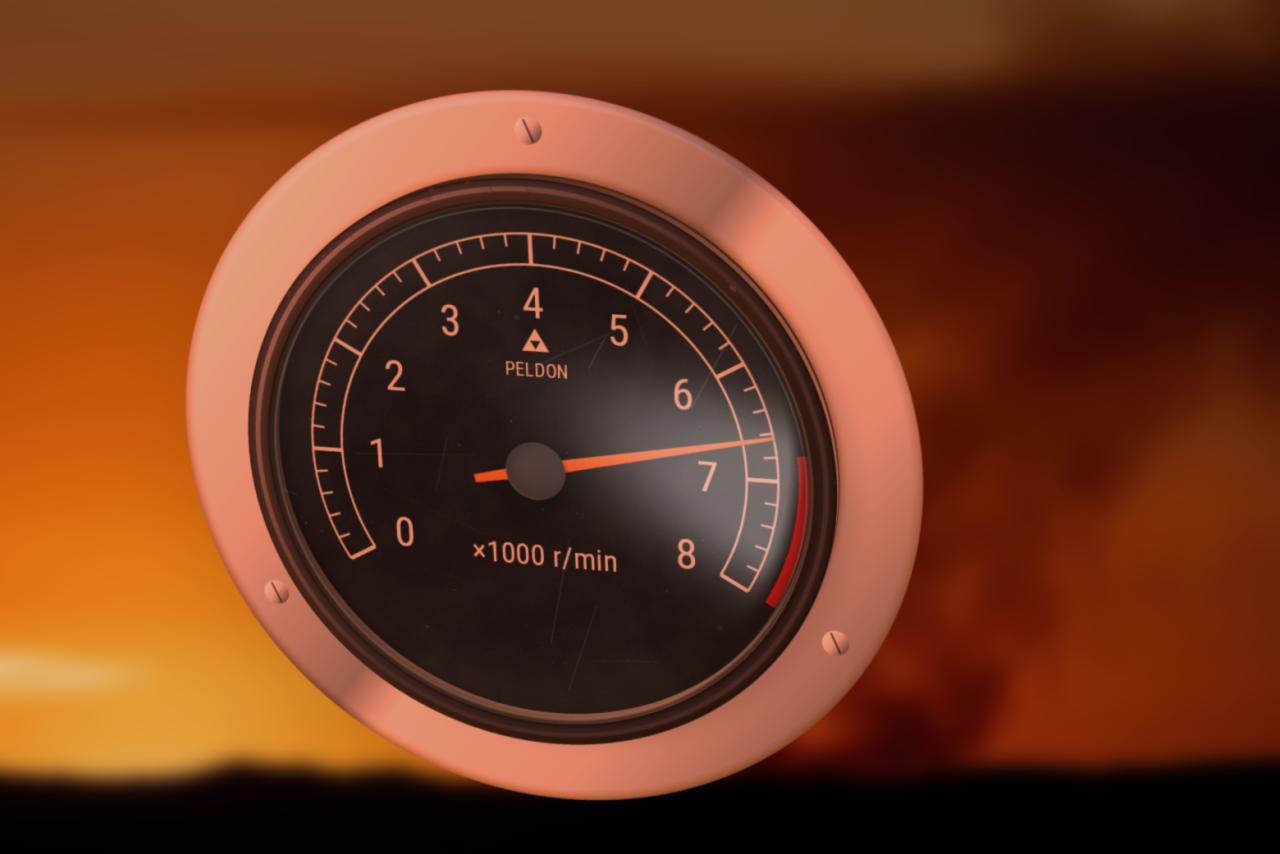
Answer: {"value": 6600, "unit": "rpm"}
